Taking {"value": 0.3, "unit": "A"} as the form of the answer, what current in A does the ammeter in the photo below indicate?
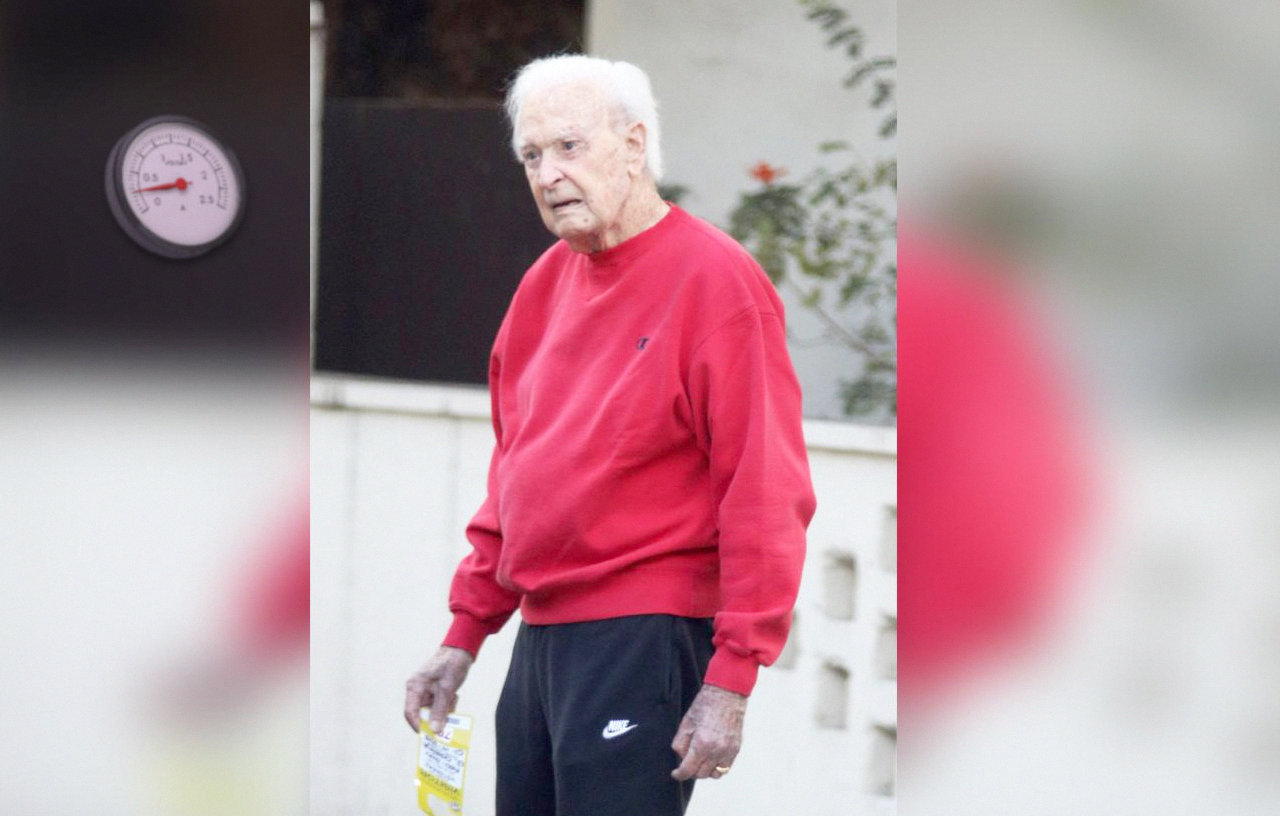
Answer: {"value": 0.25, "unit": "A"}
